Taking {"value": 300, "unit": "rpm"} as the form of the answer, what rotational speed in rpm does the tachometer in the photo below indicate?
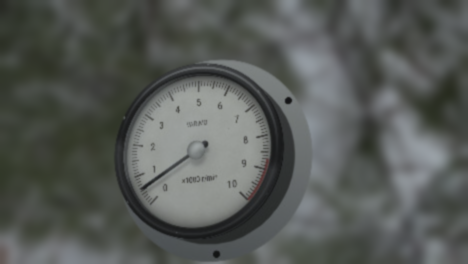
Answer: {"value": 500, "unit": "rpm"}
